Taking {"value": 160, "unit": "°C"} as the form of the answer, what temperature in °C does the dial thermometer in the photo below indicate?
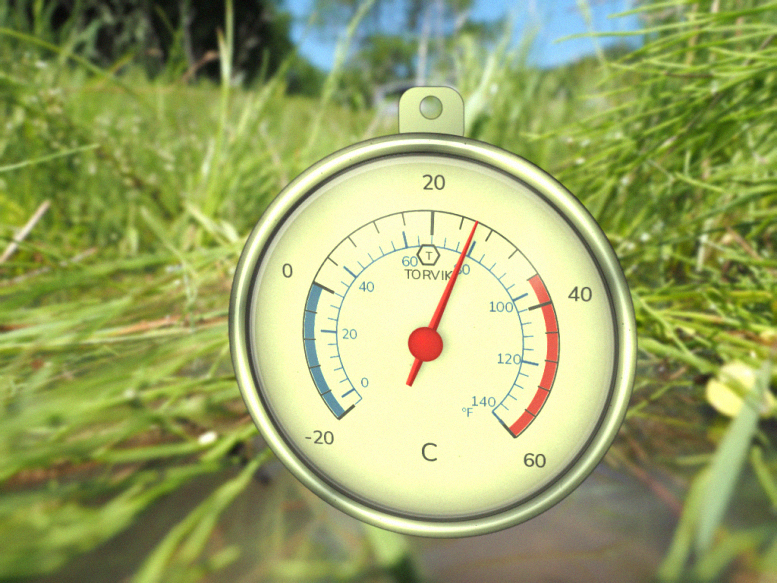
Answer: {"value": 26, "unit": "°C"}
